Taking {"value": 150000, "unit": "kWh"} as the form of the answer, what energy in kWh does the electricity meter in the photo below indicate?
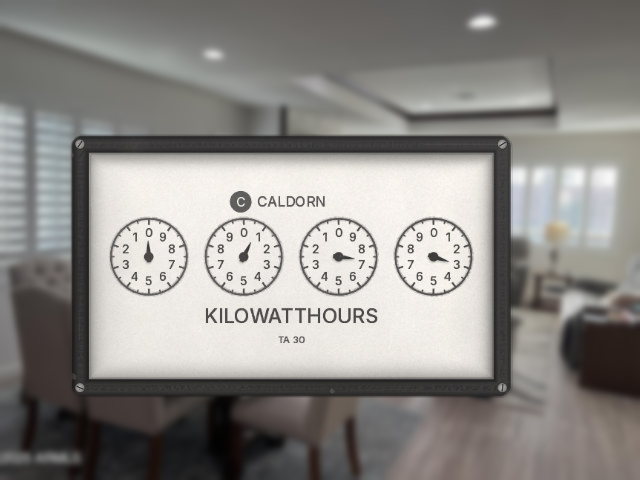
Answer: {"value": 73, "unit": "kWh"}
